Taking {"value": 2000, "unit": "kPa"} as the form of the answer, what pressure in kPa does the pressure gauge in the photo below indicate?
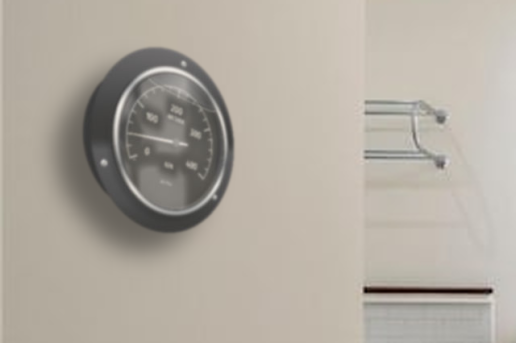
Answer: {"value": 40, "unit": "kPa"}
